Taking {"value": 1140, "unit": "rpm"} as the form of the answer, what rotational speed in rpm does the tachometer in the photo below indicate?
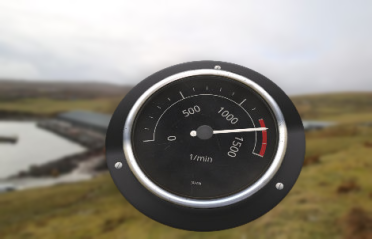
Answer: {"value": 1300, "unit": "rpm"}
